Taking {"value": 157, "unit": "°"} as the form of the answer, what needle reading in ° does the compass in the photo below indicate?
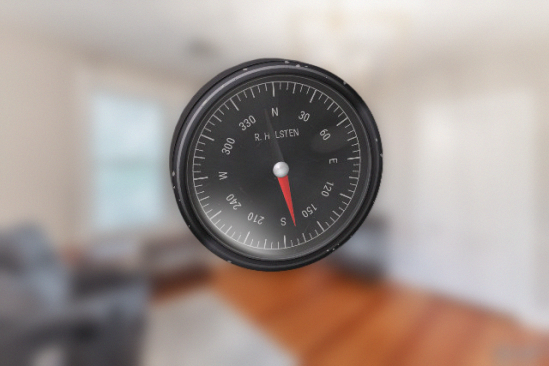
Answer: {"value": 170, "unit": "°"}
